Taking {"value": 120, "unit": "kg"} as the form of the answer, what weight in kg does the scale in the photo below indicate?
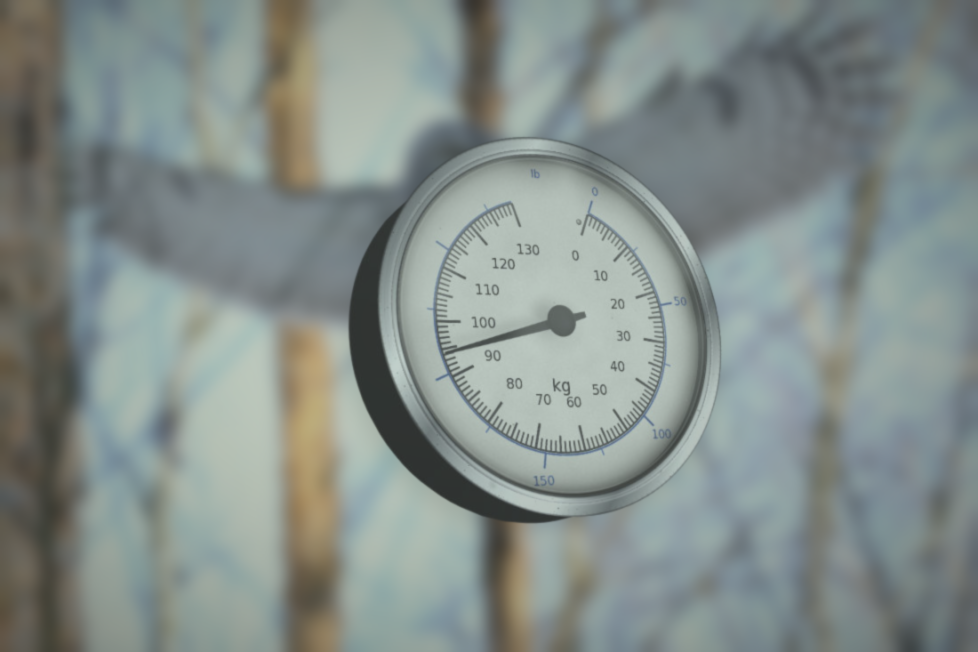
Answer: {"value": 94, "unit": "kg"}
